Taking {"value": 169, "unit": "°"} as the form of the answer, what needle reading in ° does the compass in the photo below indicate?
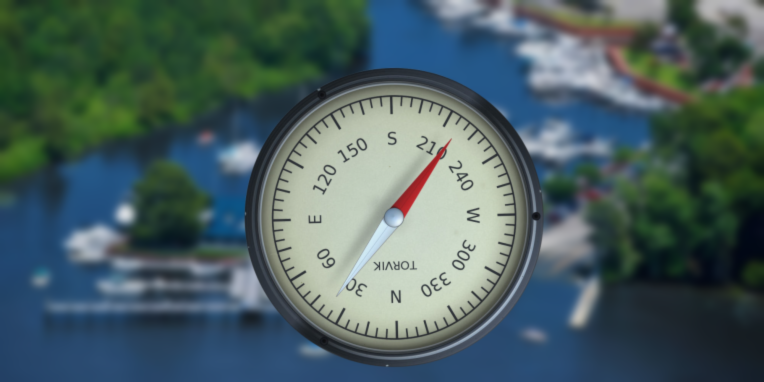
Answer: {"value": 217.5, "unit": "°"}
